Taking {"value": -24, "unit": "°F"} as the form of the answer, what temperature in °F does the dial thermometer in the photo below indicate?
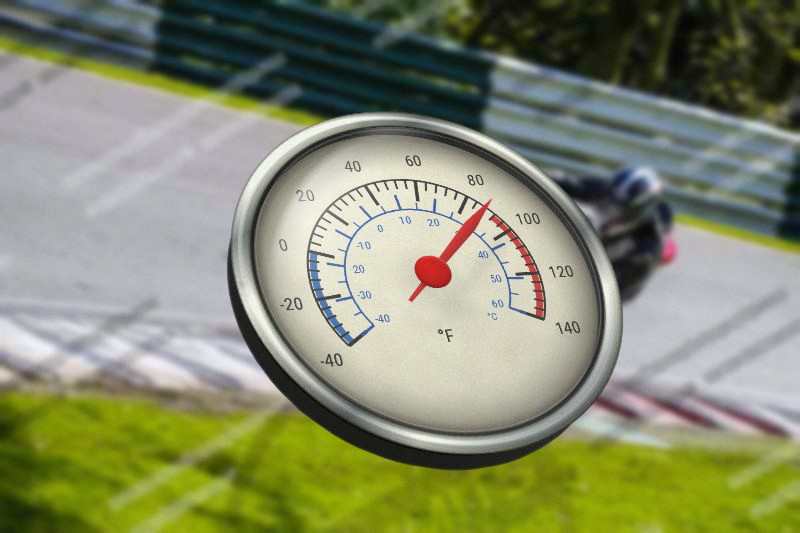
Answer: {"value": 88, "unit": "°F"}
